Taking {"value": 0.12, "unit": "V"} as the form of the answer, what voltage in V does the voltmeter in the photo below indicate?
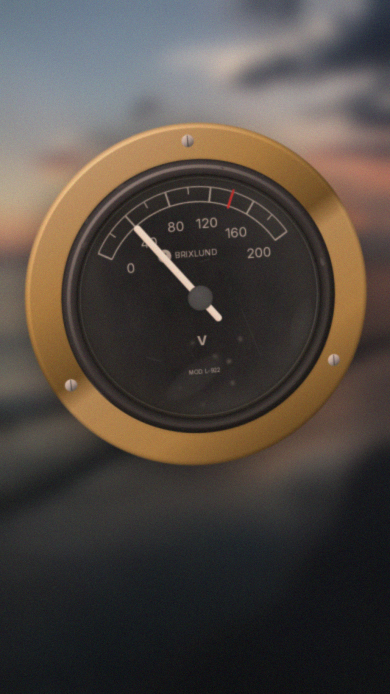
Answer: {"value": 40, "unit": "V"}
